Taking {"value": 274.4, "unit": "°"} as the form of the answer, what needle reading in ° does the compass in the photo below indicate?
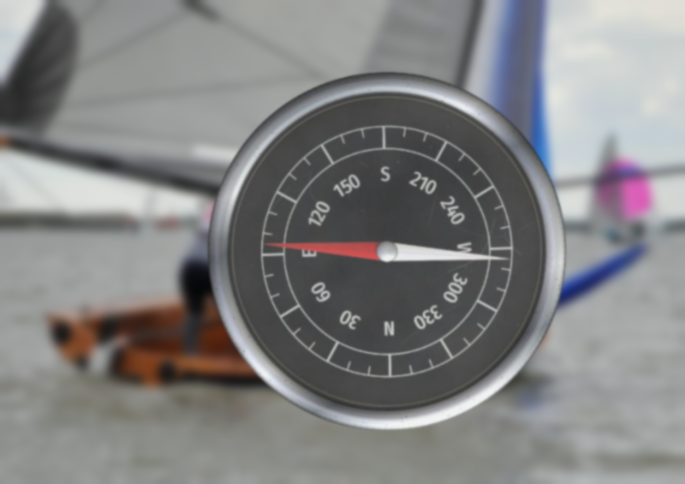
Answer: {"value": 95, "unit": "°"}
